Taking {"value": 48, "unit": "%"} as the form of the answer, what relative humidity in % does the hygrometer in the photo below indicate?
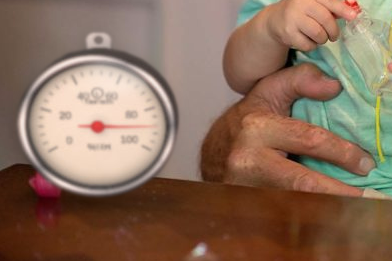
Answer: {"value": 88, "unit": "%"}
